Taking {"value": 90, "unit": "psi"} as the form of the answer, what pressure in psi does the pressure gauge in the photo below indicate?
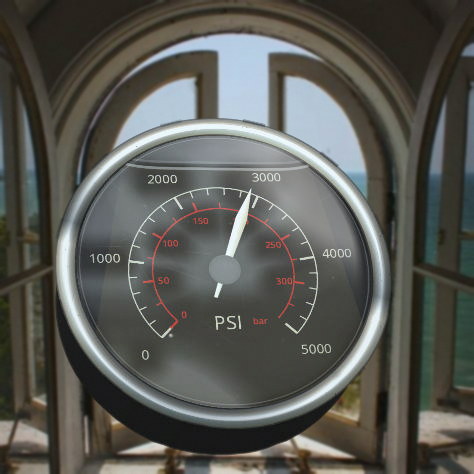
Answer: {"value": 2900, "unit": "psi"}
